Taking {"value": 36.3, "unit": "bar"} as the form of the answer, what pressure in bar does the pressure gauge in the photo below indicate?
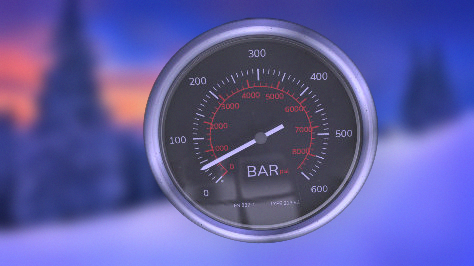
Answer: {"value": 40, "unit": "bar"}
